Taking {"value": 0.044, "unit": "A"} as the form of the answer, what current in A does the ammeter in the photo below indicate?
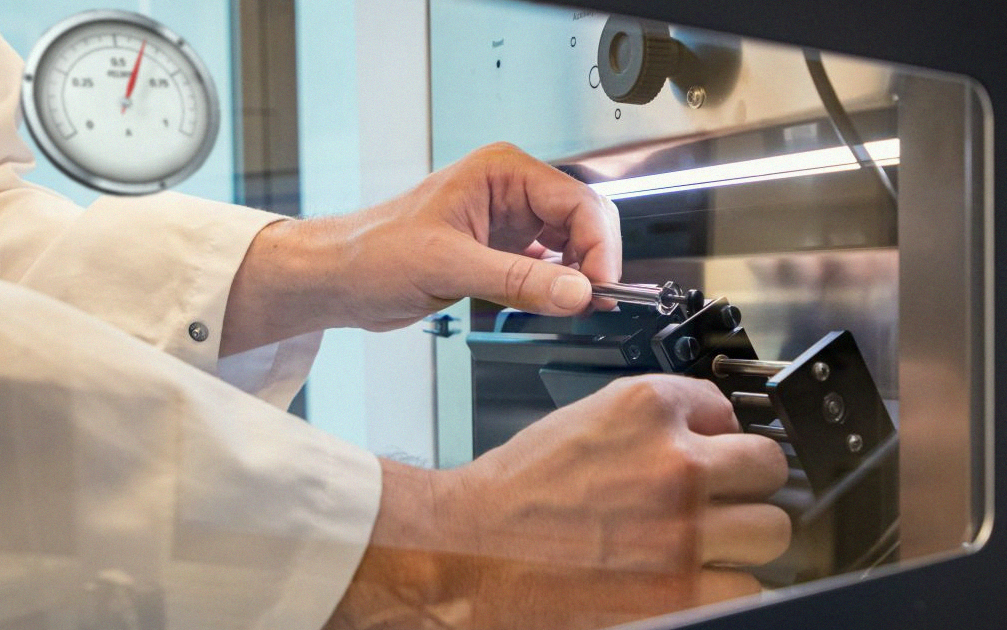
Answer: {"value": 0.6, "unit": "A"}
